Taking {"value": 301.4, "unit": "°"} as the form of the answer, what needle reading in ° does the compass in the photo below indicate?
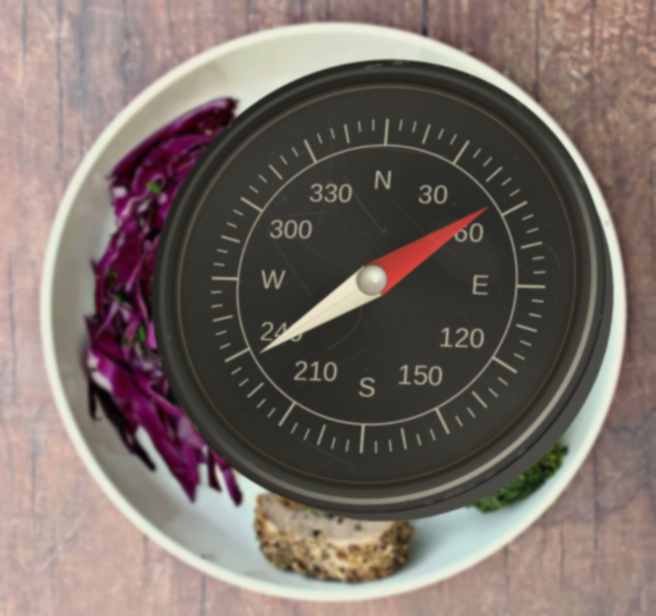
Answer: {"value": 55, "unit": "°"}
